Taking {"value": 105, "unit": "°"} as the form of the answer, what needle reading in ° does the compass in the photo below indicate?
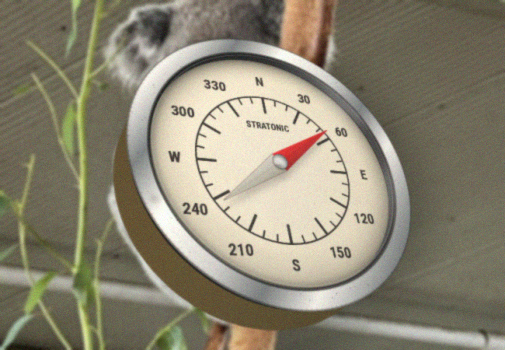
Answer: {"value": 55, "unit": "°"}
